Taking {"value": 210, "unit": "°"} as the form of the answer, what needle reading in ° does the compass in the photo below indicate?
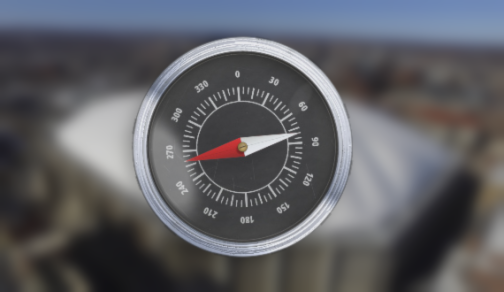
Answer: {"value": 260, "unit": "°"}
